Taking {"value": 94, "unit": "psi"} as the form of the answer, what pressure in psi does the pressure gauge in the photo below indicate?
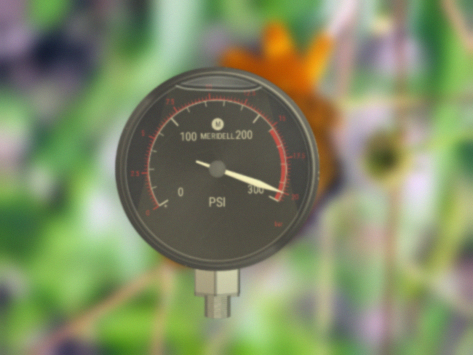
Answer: {"value": 290, "unit": "psi"}
